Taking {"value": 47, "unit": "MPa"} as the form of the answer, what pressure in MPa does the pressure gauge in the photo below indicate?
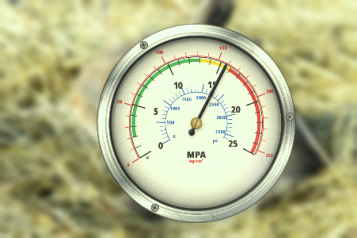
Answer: {"value": 15.5, "unit": "MPa"}
